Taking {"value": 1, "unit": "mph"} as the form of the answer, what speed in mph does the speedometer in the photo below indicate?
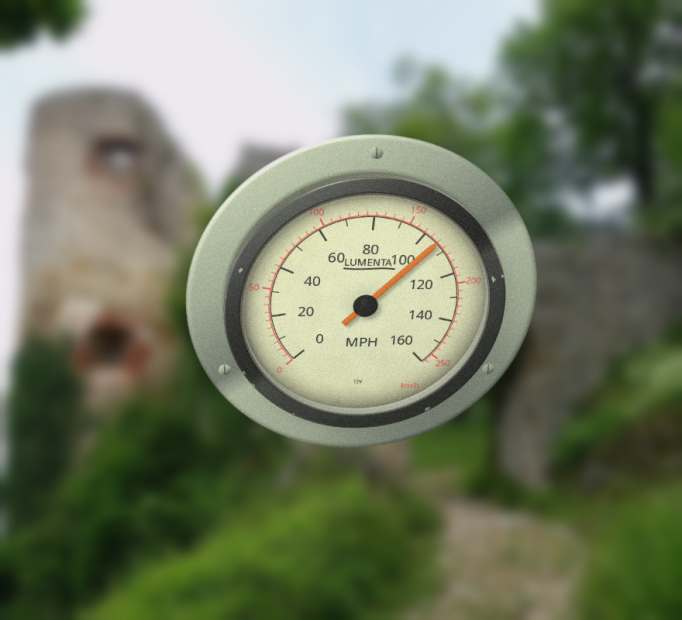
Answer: {"value": 105, "unit": "mph"}
